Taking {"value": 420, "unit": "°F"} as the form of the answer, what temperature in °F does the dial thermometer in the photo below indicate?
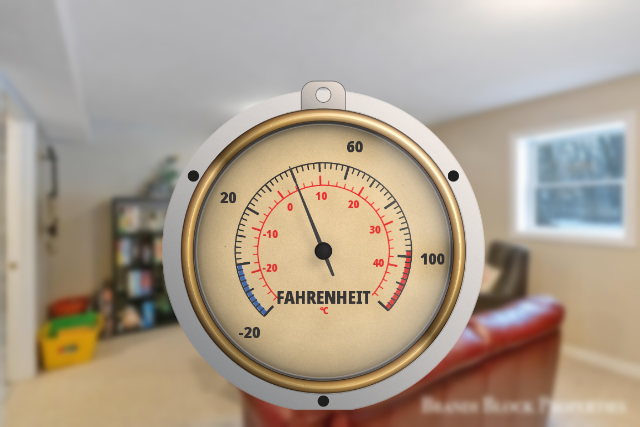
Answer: {"value": 40, "unit": "°F"}
